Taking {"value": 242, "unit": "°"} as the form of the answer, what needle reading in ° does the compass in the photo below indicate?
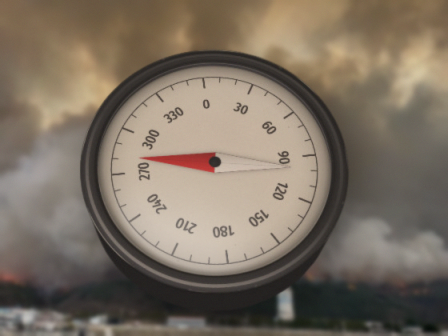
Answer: {"value": 280, "unit": "°"}
